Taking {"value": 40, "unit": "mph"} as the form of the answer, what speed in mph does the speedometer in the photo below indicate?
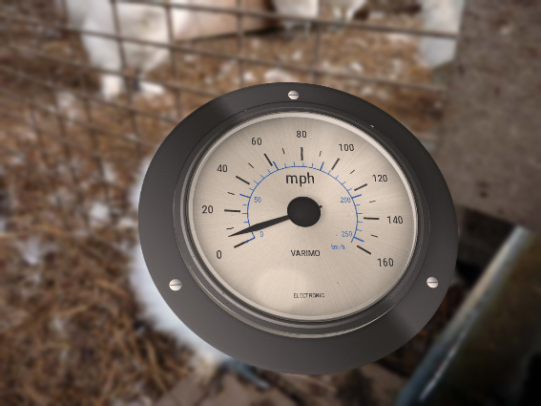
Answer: {"value": 5, "unit": "mph"}
